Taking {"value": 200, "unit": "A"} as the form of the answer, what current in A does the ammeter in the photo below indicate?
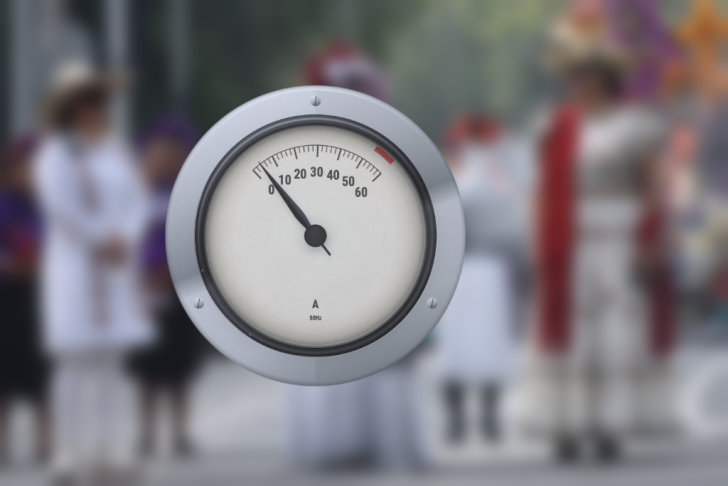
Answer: {"value": 4, "unit": "A"}
